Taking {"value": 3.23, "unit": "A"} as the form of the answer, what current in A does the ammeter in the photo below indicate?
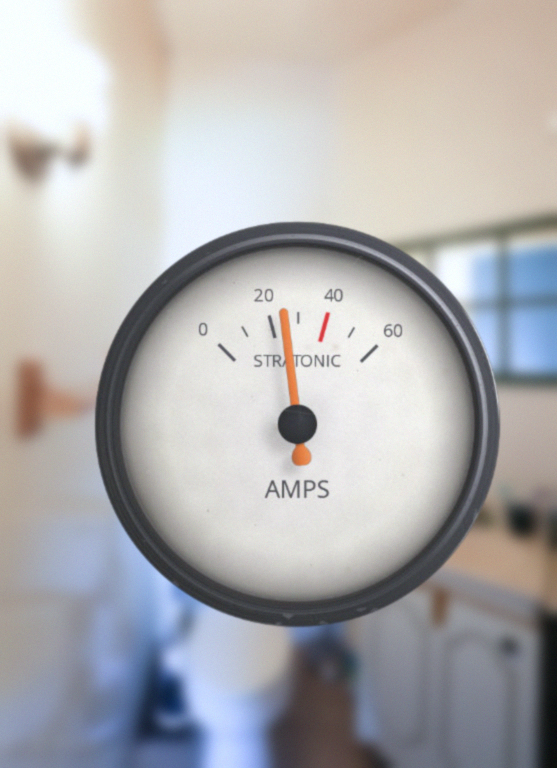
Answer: {"value": 25, "unit": "A"}
